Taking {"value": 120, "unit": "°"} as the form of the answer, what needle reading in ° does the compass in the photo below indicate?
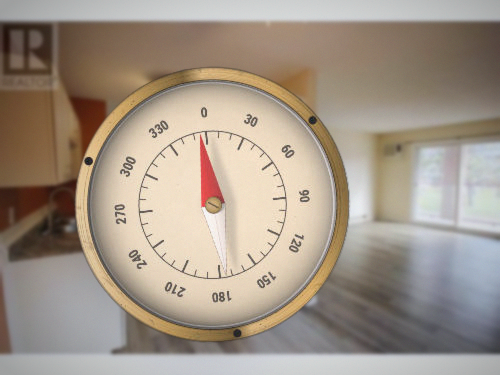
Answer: {"value": 355, "unit": "°"}
